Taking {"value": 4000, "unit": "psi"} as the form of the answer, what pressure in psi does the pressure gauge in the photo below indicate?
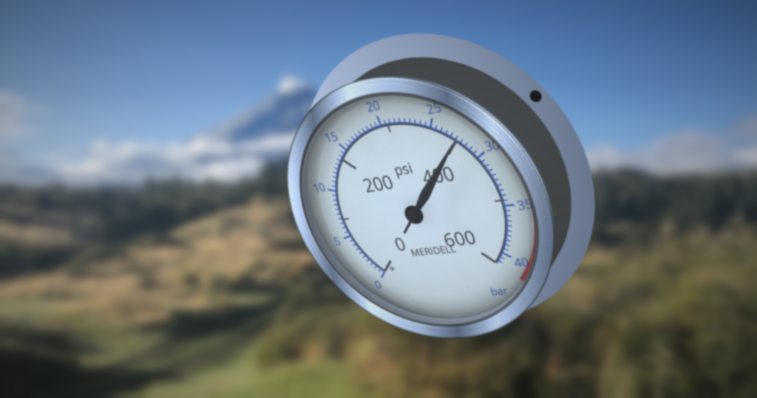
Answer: {"value": 400, "unit": "psi"}
